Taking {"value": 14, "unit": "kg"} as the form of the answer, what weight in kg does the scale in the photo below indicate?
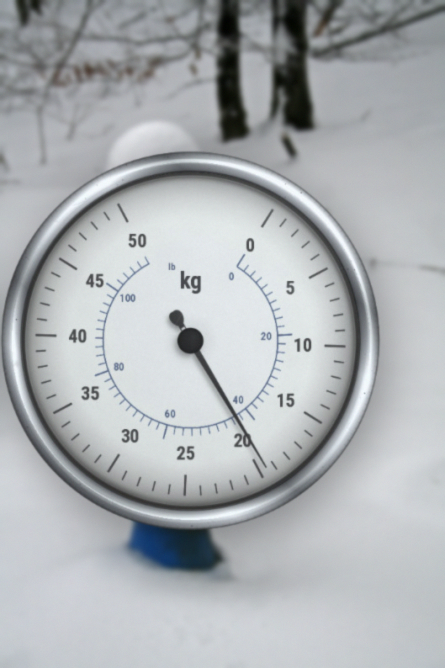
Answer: {"value": 19.5, "unit": "kg"}
